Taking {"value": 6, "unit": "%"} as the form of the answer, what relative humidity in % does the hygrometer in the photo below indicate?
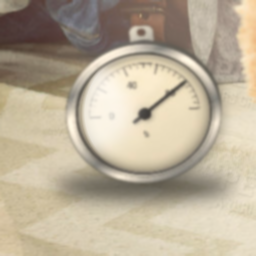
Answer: {"value": 80, "unit": "%"}
